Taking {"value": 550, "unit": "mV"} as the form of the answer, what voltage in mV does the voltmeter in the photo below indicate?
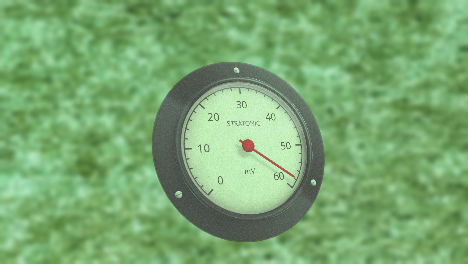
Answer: {"value": 58, "unit": "mV"}
